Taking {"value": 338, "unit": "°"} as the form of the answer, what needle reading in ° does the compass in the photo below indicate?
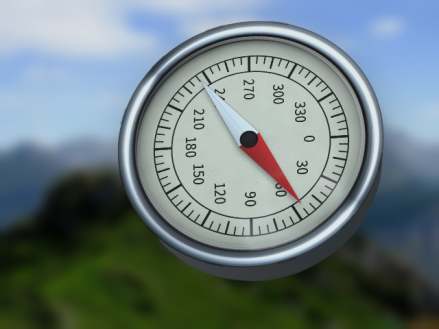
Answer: {"value": 55, "unit": "°"}
